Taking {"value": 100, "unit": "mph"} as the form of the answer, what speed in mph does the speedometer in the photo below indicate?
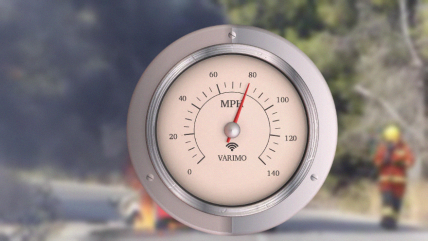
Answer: {"value": 80, "unit": "mph"}
